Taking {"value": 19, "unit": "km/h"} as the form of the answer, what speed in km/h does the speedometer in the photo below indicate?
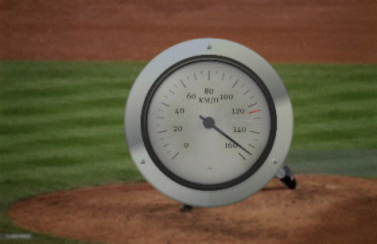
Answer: {"value": 155, "unit": "km/h"}
